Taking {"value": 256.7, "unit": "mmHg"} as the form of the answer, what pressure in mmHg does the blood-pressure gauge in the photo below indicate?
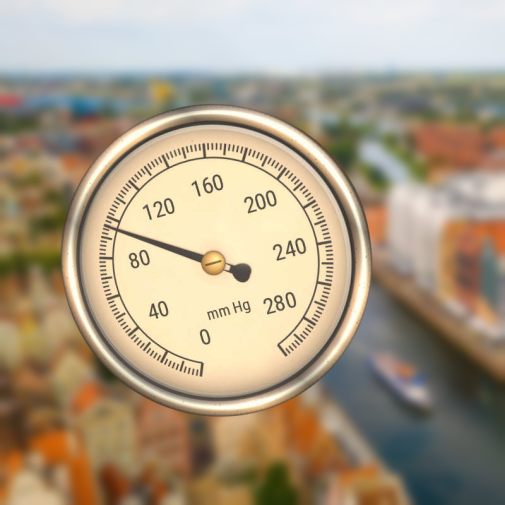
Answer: {"value": 96, "unit": "mmHg"}
